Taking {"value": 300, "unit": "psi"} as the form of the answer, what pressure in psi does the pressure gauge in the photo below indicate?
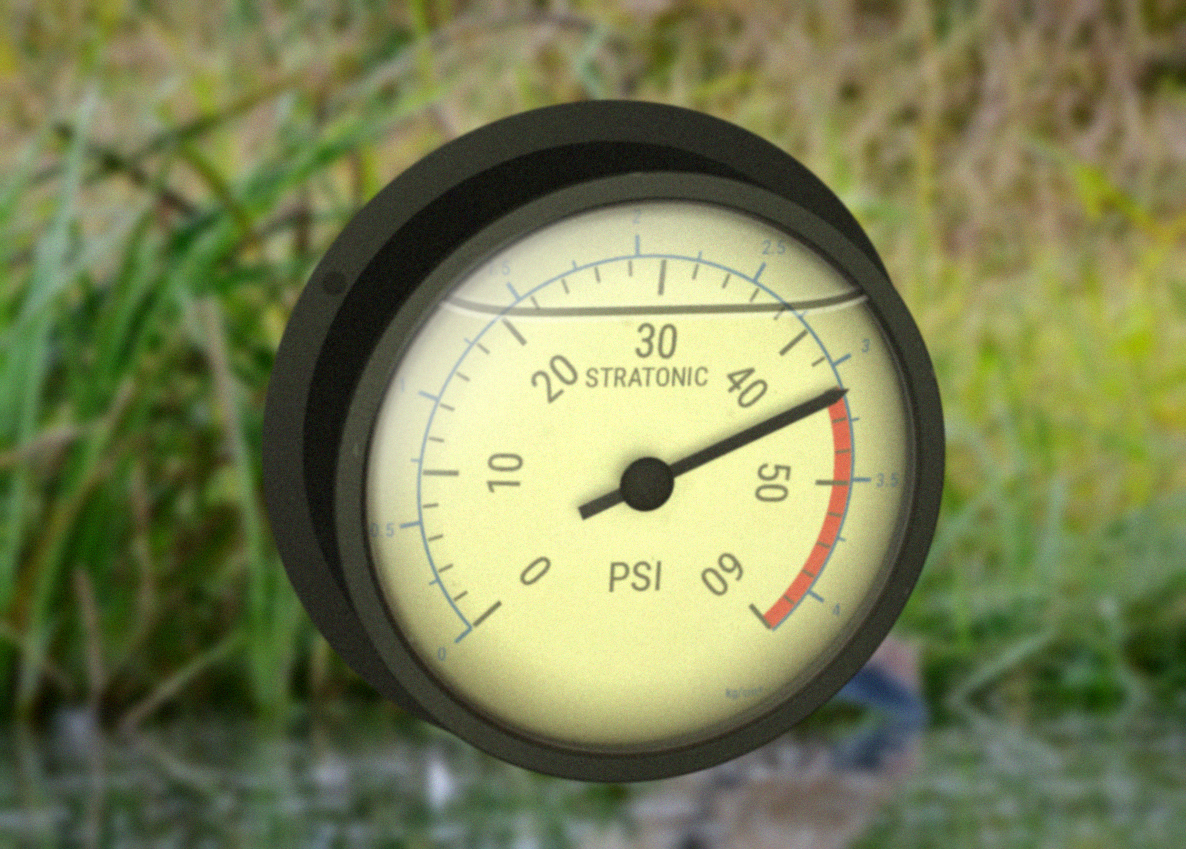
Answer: {"value": 44, "unit": "psi"}
